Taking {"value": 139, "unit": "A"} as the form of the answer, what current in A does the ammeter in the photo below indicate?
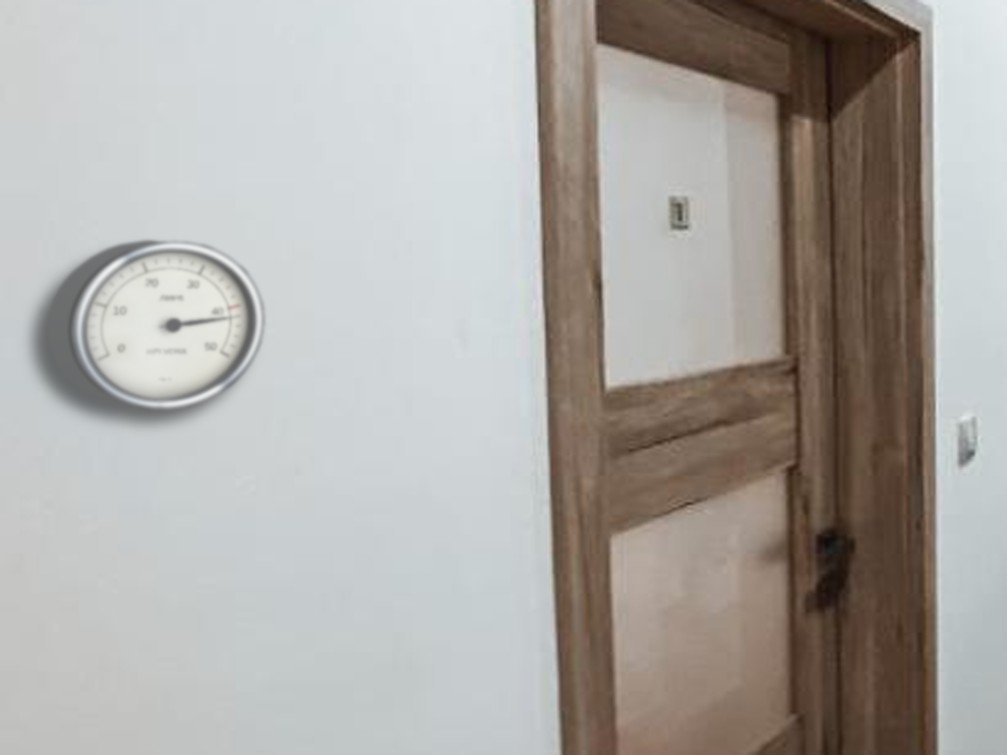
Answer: {"value": 42, "unit": "A"}
